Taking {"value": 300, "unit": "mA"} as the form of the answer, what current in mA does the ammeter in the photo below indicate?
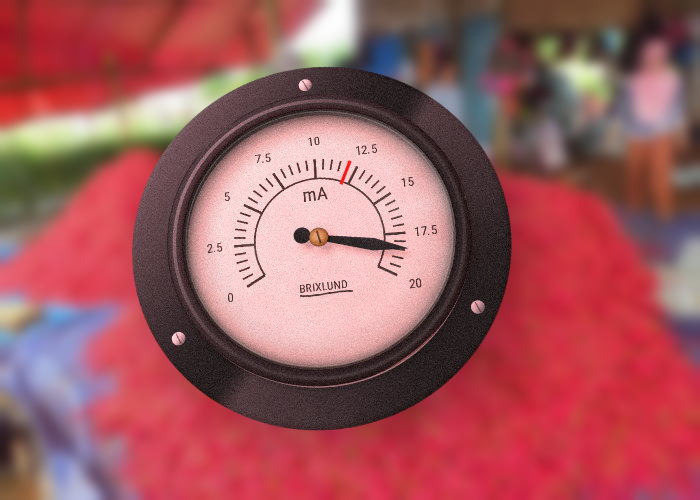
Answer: {"value": 18.5, "unit": "mA"}
